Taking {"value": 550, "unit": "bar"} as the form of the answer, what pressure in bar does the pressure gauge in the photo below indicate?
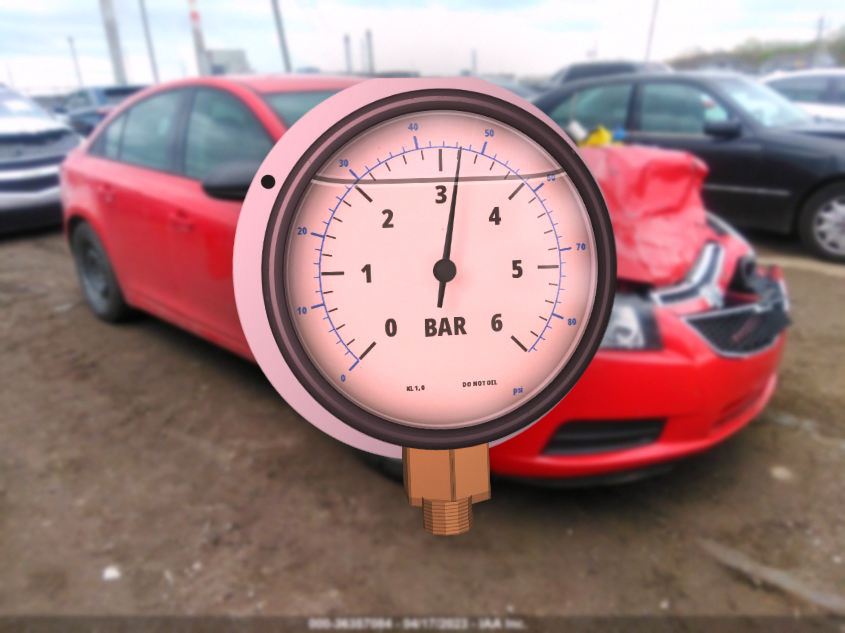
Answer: {"value": 3.2, "unit": "bar"}
